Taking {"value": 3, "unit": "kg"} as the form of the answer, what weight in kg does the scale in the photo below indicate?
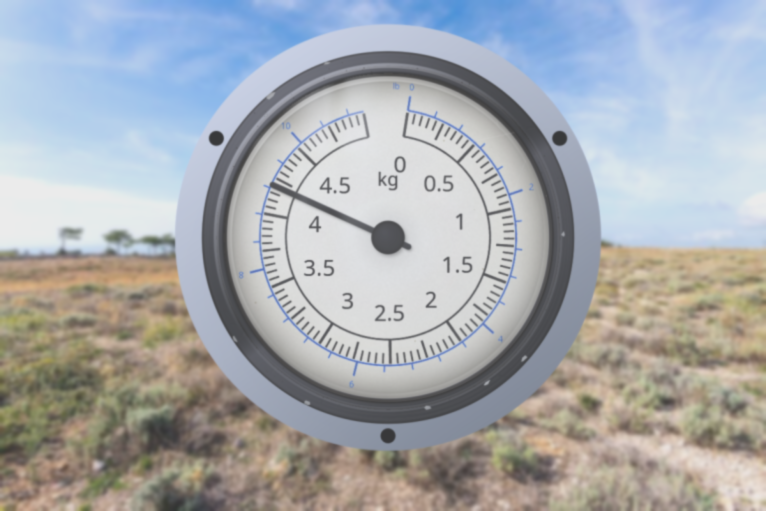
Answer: {"value": 4.2, "unit": "kg"}
